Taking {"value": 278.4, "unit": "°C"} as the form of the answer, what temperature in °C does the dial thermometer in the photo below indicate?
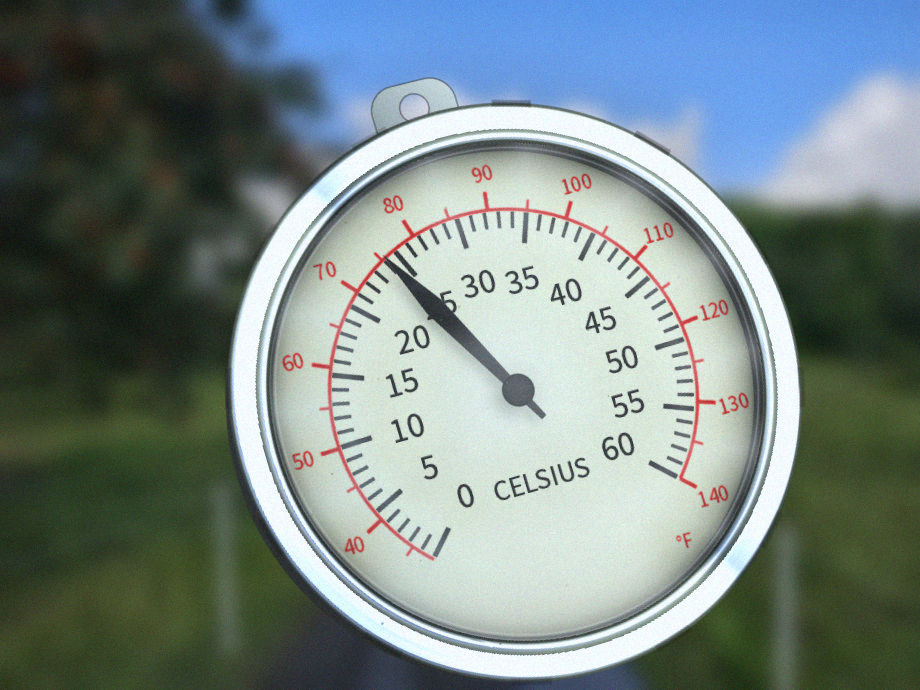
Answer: {"value": 24, "unit": "°C"}
